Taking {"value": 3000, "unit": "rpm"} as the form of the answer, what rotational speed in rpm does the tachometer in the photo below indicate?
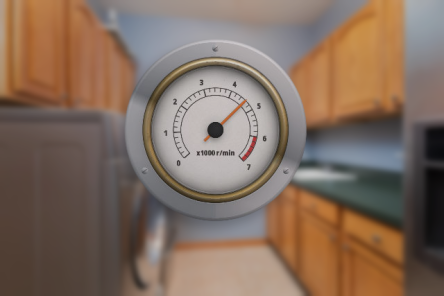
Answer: {"value": 4600, "unit": "rpm"}
